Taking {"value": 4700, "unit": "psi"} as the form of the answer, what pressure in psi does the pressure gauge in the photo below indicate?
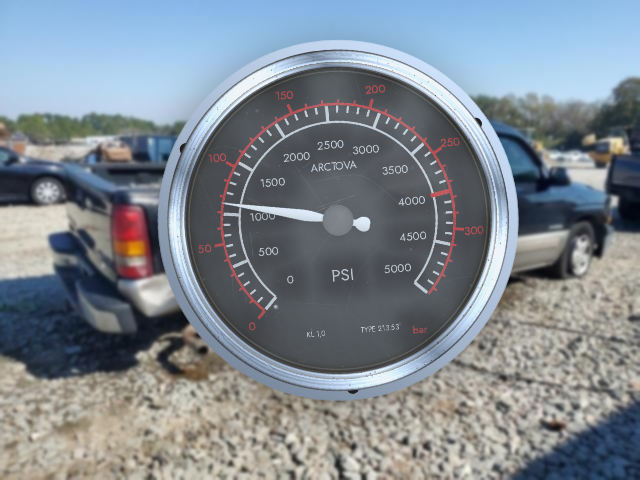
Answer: {"value": 1100, "unit": "psi"}
